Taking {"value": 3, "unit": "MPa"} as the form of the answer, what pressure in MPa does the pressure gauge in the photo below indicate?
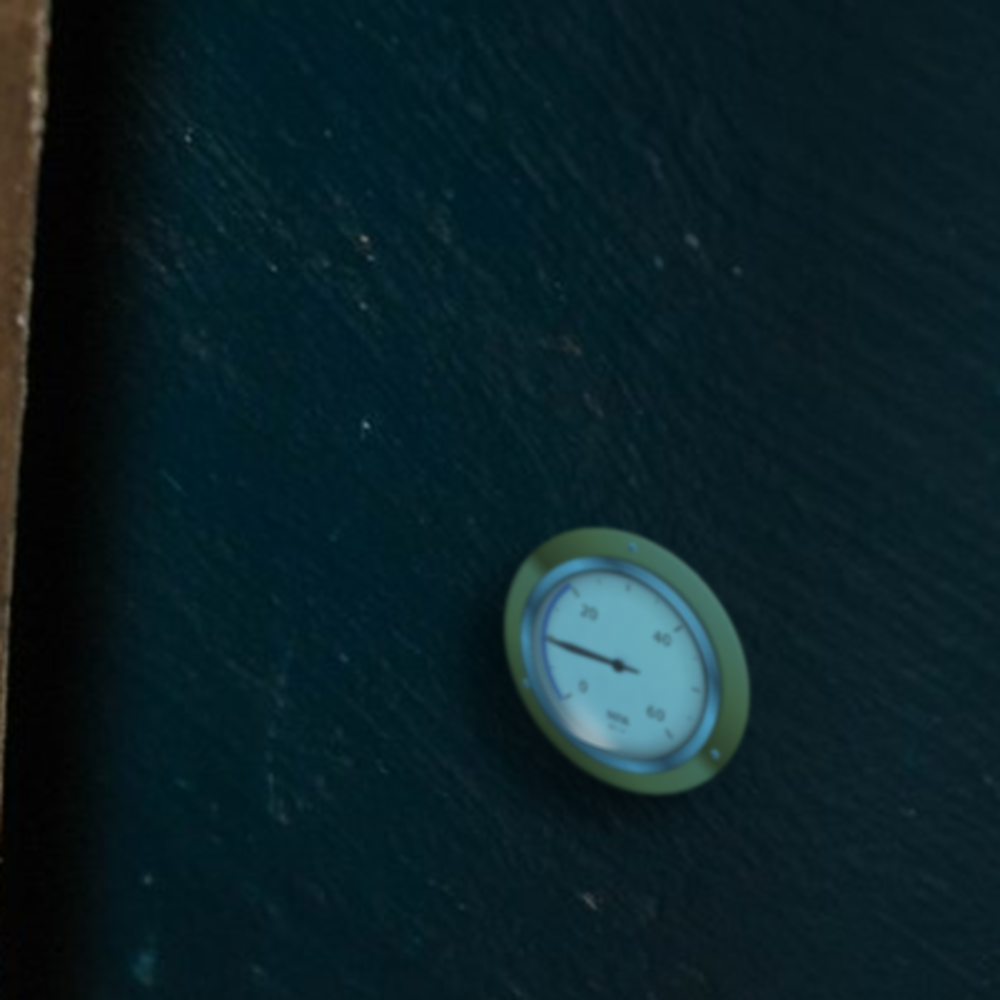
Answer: {"value": 10, "unit": "MPa"}
